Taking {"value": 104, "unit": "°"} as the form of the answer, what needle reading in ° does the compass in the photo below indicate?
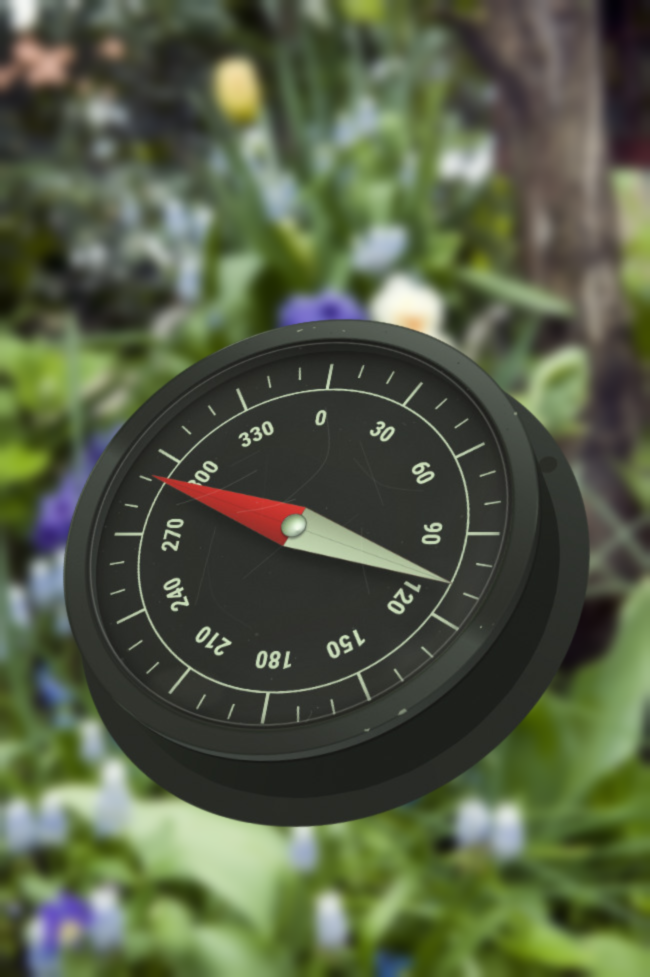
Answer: {"value": 290, "unit": "°"}
